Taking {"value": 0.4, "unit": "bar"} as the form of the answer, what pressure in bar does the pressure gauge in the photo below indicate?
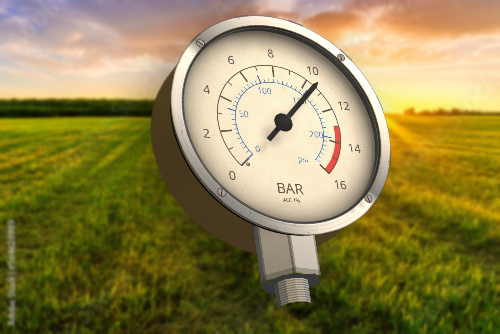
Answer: {"value": 10.5, "unit": "bar"}
